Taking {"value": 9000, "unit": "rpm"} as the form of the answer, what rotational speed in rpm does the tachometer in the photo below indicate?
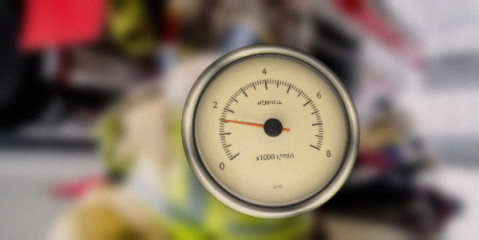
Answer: {"value": 1500, "unit": "rpm"}
